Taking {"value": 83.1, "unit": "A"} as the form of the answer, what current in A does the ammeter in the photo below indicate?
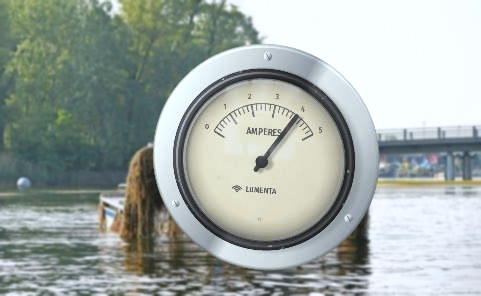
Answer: {"value": 4, "unit": "A"}
